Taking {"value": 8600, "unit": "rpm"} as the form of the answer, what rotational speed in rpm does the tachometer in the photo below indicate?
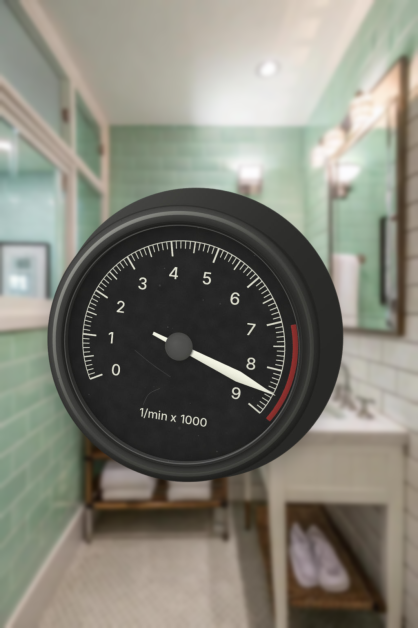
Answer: {"value": 8500, "unit": "rpm"}
